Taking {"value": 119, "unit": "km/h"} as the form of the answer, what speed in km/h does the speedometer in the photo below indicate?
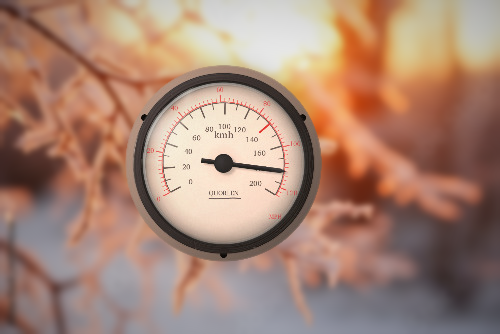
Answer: {"value": 180, "unit": "km/h"}
